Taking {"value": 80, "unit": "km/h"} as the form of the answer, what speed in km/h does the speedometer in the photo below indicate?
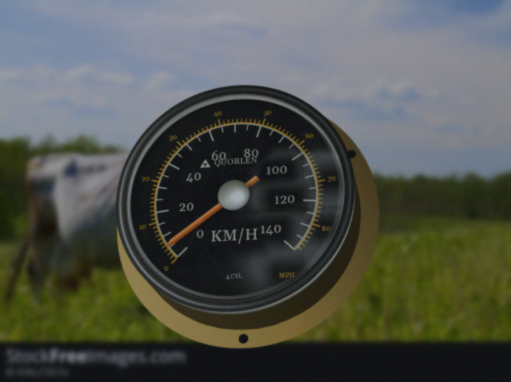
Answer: {"value": 5, "unit": "km/h"}
